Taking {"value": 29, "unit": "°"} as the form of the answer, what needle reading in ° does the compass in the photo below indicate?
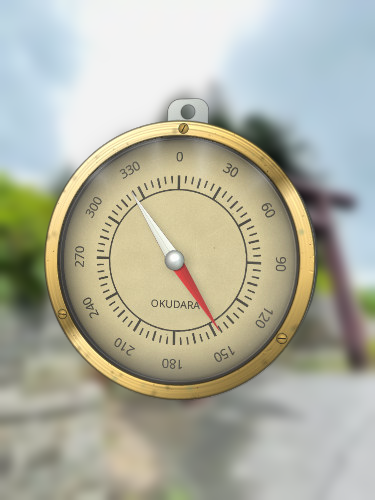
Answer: {"value": 145, "unit": "°"}
